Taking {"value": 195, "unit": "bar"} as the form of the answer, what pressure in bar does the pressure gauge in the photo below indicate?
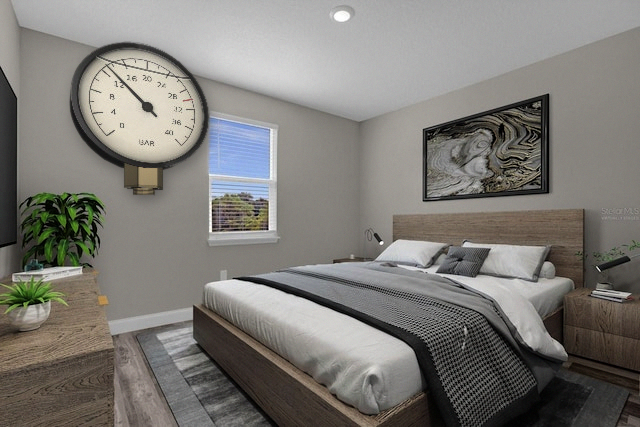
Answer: {"value": 13, "unit": "bar"}
